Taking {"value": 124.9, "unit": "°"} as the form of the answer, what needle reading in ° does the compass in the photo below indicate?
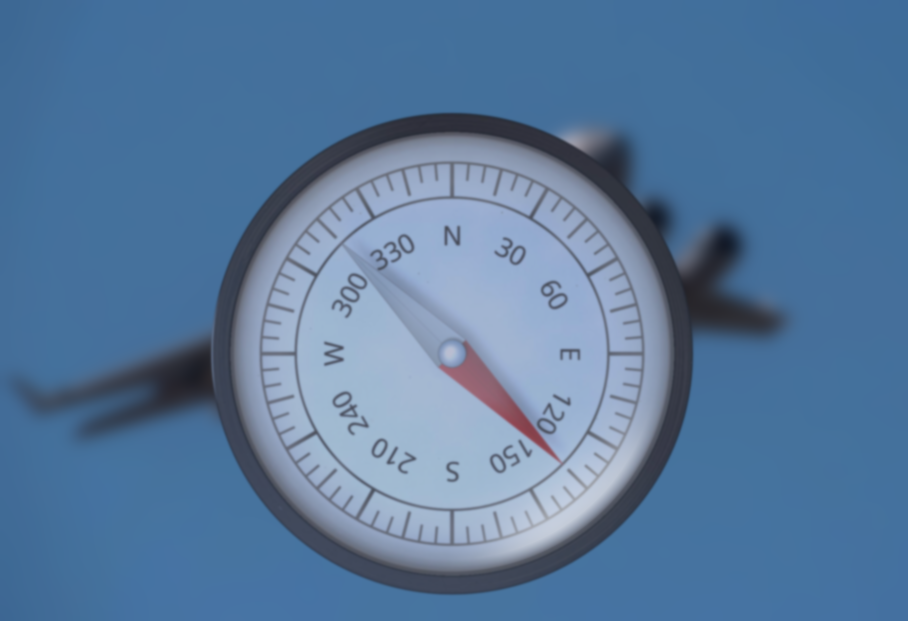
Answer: {"value": 135, "unit": "°"}
